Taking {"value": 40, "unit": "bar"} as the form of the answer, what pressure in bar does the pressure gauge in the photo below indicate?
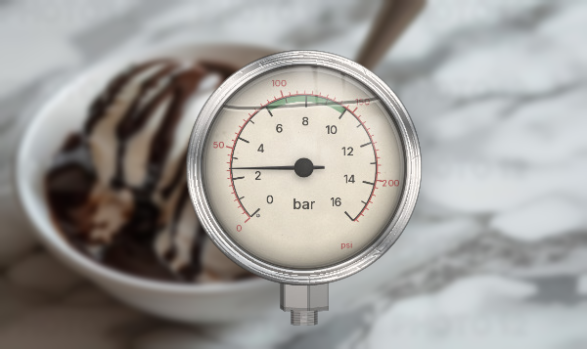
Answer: {"value": 2.5, "unit": "bar"}
